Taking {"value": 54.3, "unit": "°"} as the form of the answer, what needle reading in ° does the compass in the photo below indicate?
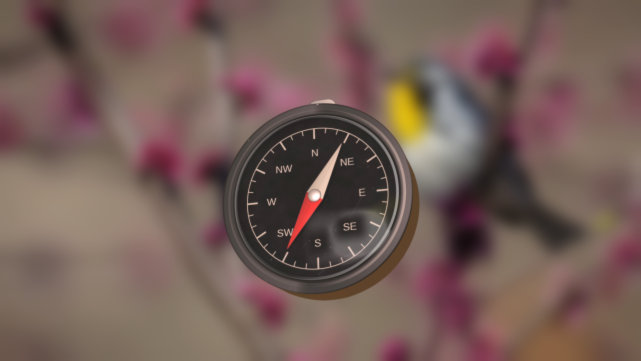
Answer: {"value": 210, "unit": "°"}
